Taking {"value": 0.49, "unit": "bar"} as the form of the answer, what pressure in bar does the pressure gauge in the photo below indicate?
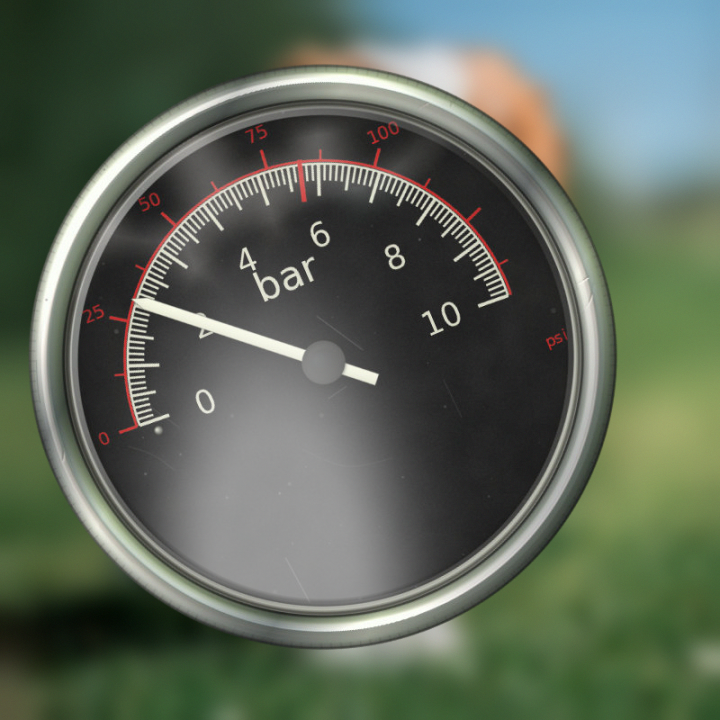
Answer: {"value": 2.1, "unit": "bar"}
